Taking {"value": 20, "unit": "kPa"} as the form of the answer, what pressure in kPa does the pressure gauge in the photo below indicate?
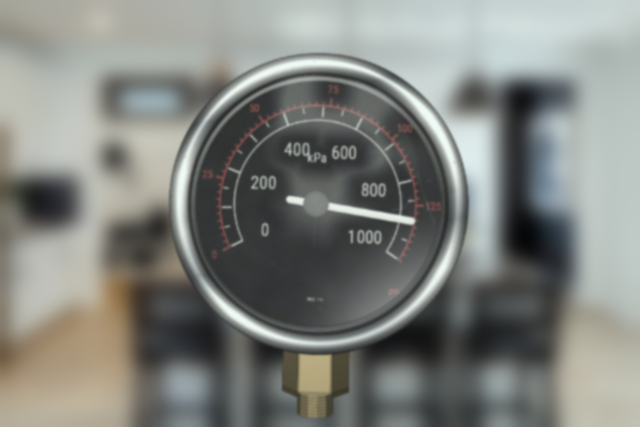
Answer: {"value": 900, "unit": "kPa"}
